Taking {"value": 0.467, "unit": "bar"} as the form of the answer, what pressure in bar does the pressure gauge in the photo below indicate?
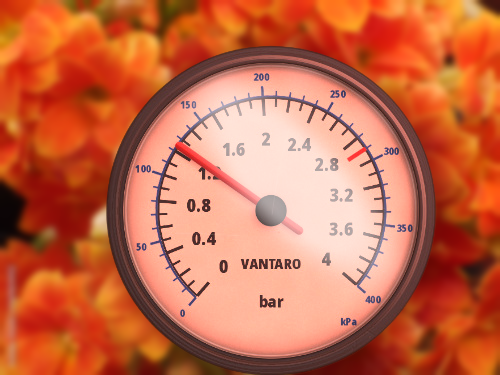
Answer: {"value": 1.25, "unit": "bar"}
